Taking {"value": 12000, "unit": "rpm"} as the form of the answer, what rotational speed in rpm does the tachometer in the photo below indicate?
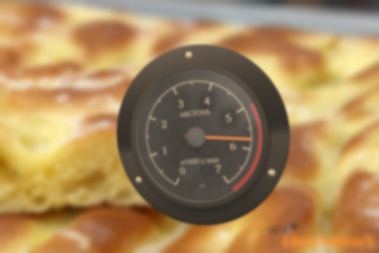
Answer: {"value": 5750, "unit": "rpm"}
